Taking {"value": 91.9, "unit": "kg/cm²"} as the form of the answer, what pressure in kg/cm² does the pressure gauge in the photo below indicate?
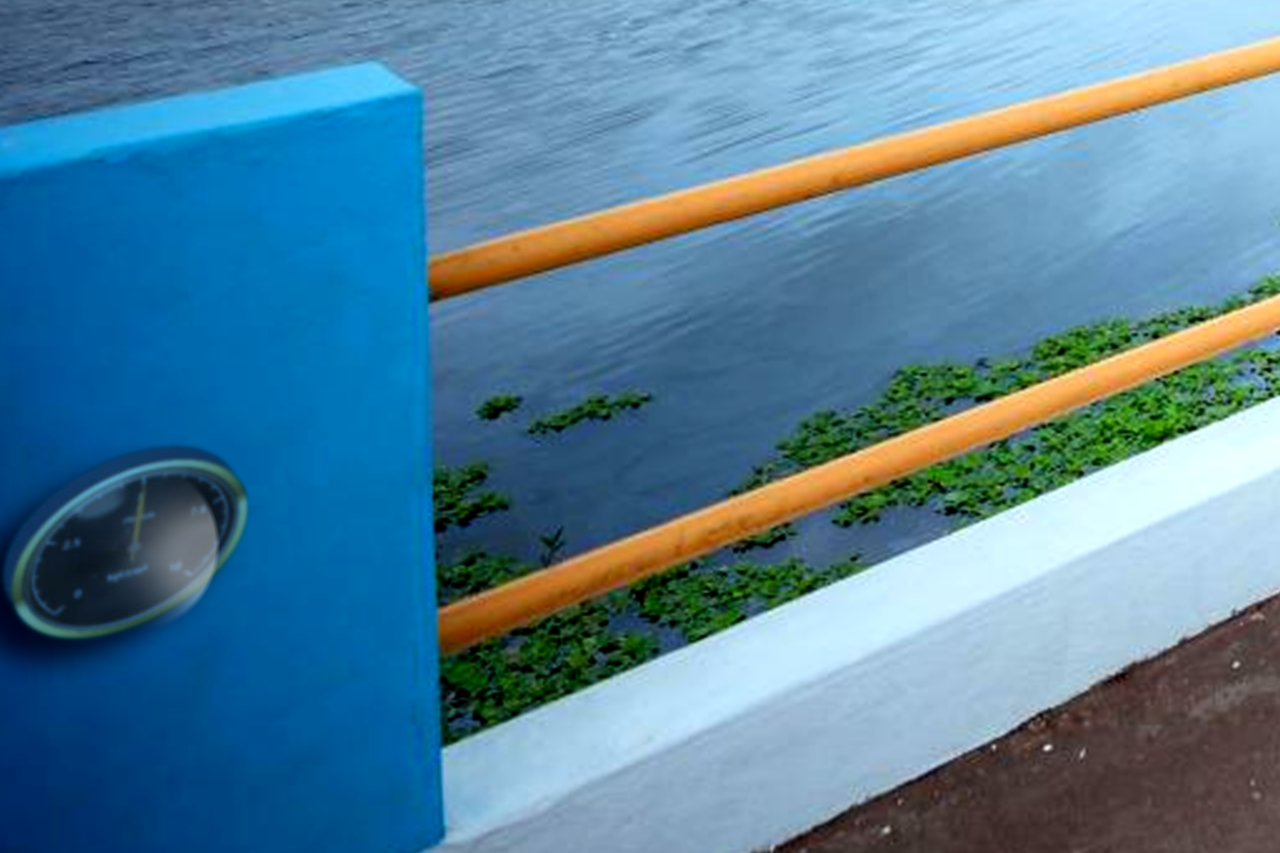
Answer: {"value": 5, "unit": "kg/cm²"}
